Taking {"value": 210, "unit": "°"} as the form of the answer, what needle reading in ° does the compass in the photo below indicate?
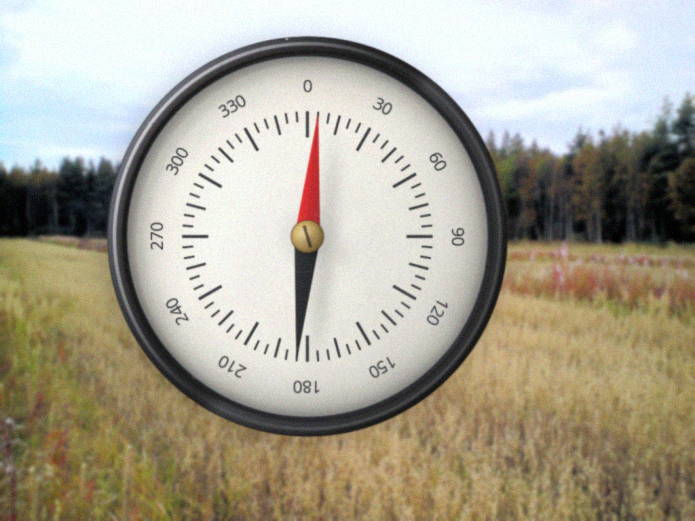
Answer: {"value": 5, "unit": "°"}
